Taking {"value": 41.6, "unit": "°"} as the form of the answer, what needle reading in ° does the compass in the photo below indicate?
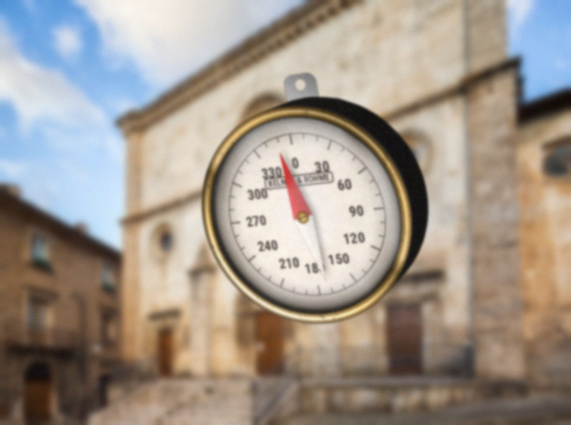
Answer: {"value": 350, "unit": "°"}
